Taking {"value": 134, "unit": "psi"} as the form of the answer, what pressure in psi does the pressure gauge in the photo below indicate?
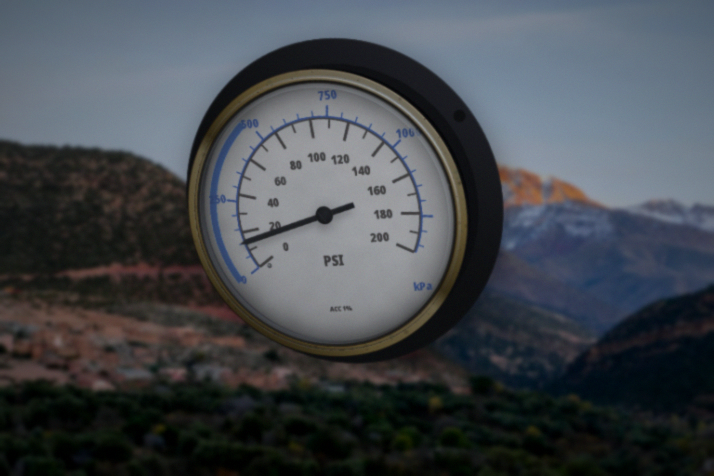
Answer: {"value": 15, "unit": "psi"}
